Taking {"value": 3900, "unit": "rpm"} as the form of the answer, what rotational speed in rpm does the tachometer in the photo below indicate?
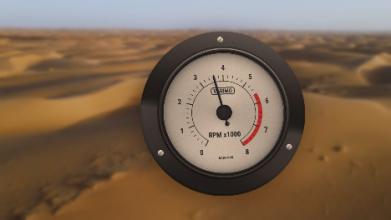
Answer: {"value": 3600, "unit": "rpm"}
